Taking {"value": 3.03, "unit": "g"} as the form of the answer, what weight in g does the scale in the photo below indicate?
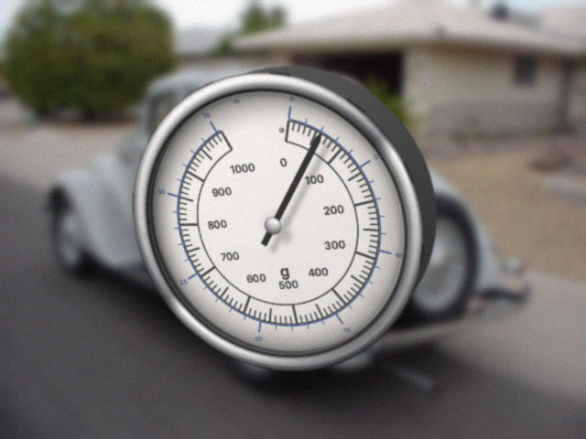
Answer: {"value": 60, "unit": "g"}
